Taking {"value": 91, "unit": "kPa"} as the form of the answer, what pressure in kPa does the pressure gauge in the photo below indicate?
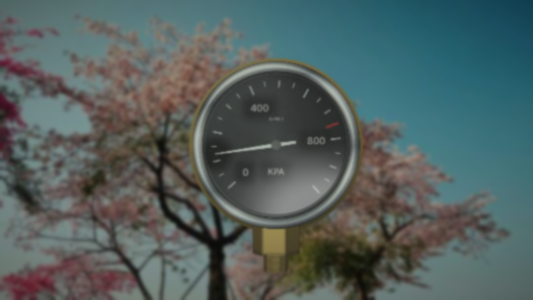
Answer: {"value": 125, "unit": "kPa"}
